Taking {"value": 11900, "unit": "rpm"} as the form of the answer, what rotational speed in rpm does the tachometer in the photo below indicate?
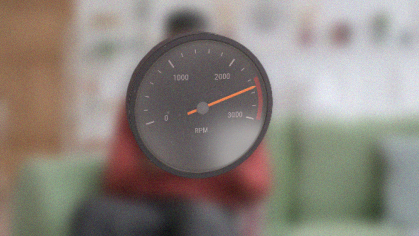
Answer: {"value": 2500, "unit": "rpm"}
